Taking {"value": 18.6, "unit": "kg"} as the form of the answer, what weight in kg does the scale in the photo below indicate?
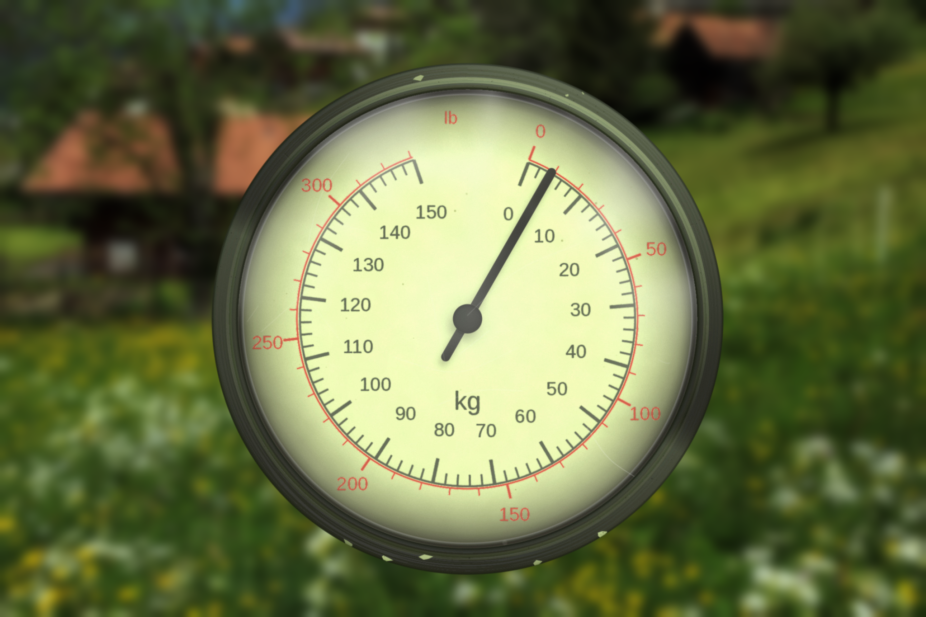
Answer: {"value": 4, "unit": "kg"}
